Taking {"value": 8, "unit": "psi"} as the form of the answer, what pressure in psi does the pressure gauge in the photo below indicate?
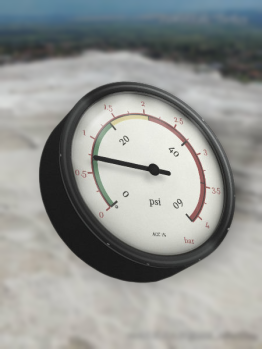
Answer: {"value": 10, "unit": "psi"}
